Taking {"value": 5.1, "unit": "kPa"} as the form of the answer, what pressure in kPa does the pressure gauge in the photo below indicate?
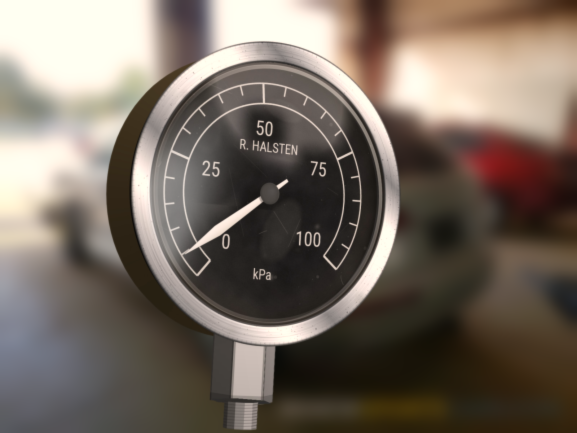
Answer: {"value": 5, "unit": "kPa"}
